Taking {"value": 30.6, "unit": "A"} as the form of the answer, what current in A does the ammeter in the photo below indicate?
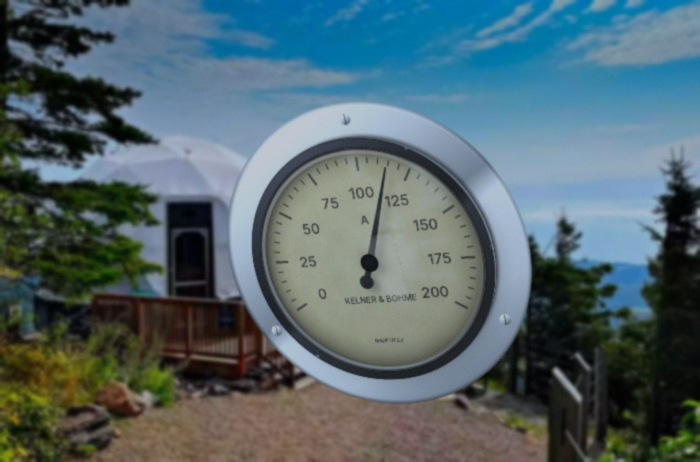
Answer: {"value": 115, "unit": "A"}
